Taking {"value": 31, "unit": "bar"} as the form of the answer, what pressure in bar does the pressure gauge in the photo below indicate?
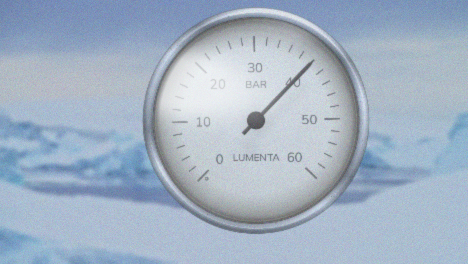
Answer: {"value": 40, "unit": "bar"}
